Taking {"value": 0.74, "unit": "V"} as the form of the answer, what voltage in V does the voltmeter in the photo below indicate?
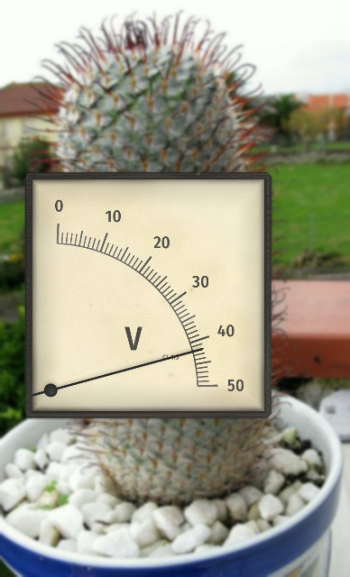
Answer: {"value": 42, "unit": "V"}
